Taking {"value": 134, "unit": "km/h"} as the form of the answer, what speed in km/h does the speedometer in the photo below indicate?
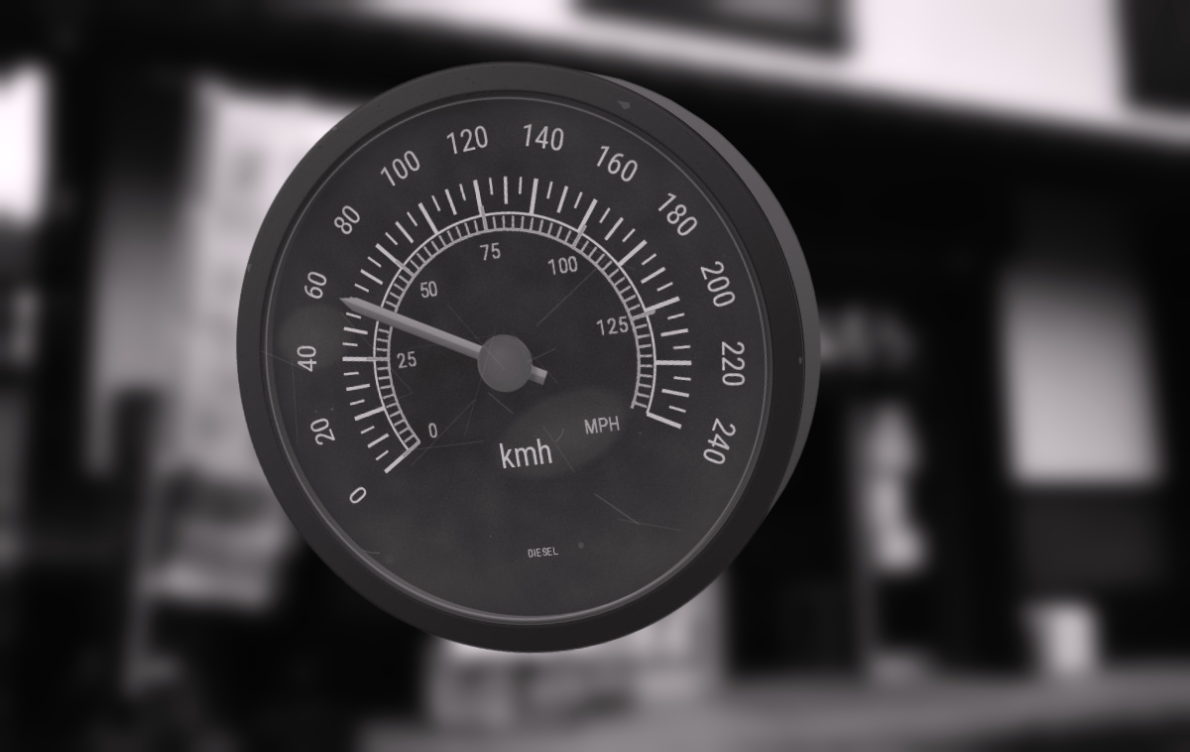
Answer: {"value": 60, "unit": "km/h"}
